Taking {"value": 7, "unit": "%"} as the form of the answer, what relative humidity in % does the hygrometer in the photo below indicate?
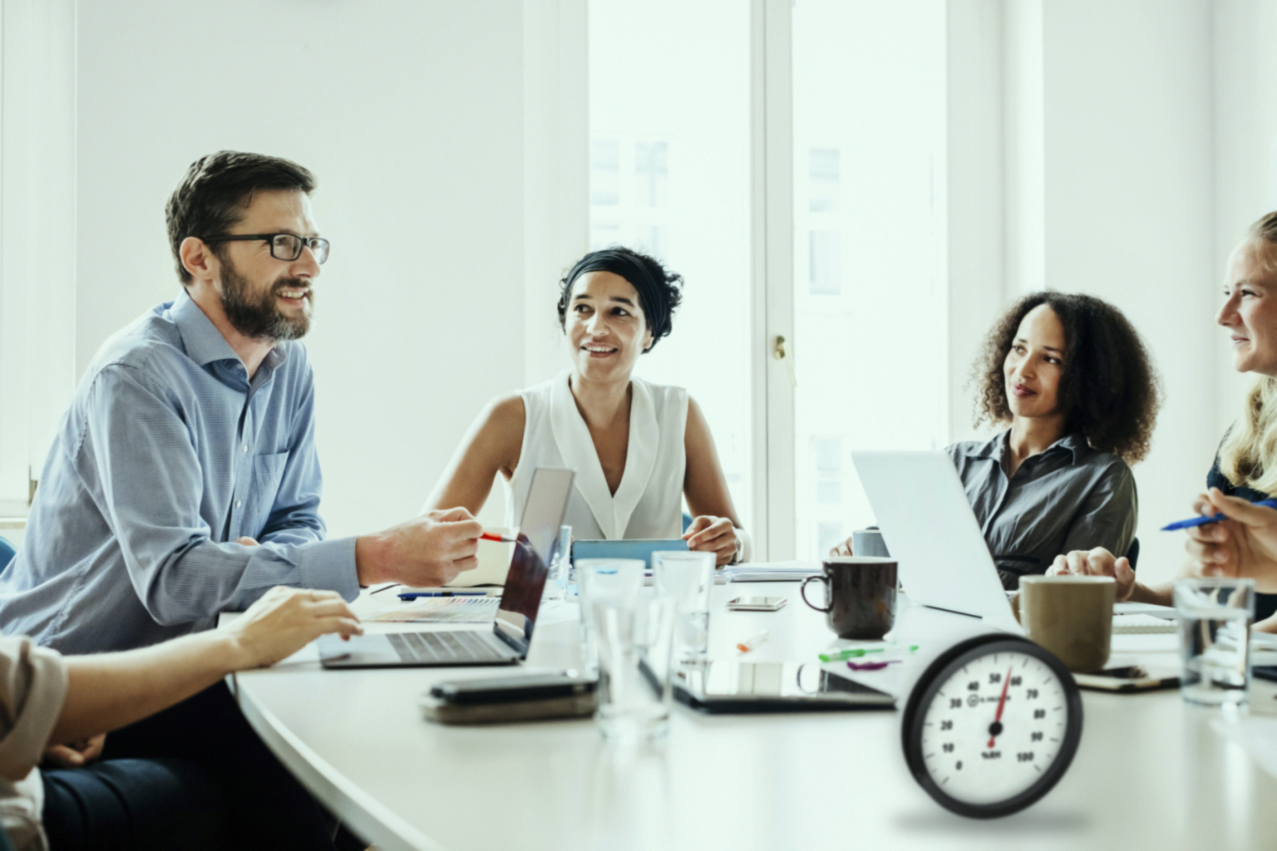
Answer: {"value": 55, "unit": "%"}
